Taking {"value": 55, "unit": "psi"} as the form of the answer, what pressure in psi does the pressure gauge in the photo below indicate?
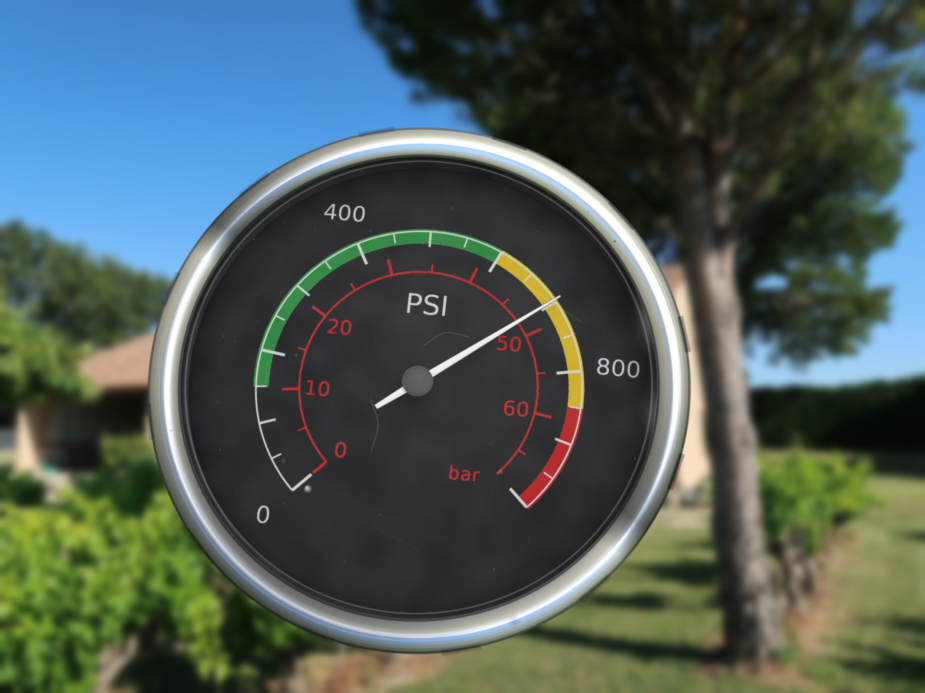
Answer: {"value": 700, "unit": "psi"}
